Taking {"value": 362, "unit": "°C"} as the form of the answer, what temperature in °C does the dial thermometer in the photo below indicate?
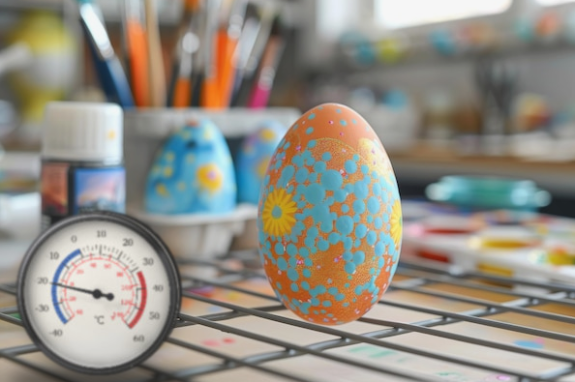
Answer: {"value": -20, "unit": "°C"}
